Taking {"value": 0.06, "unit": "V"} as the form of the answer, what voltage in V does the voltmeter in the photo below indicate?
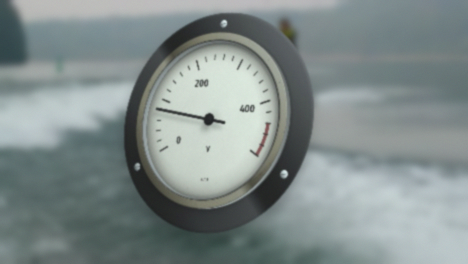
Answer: {"value": 80, "unit": "V"}
